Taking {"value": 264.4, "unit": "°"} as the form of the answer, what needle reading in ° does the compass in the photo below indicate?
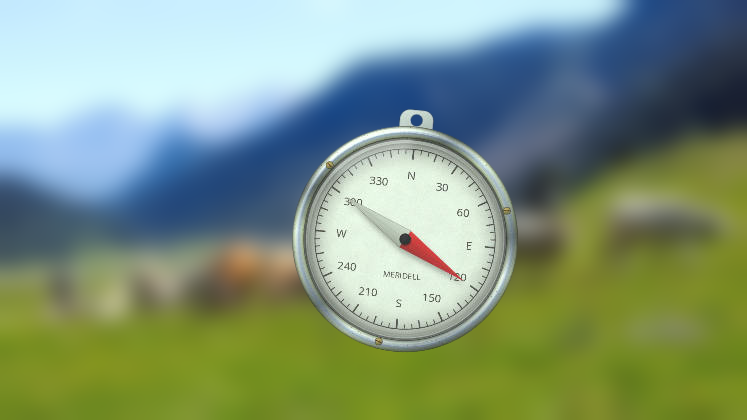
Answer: {"value": 120, "unit": "°"}
